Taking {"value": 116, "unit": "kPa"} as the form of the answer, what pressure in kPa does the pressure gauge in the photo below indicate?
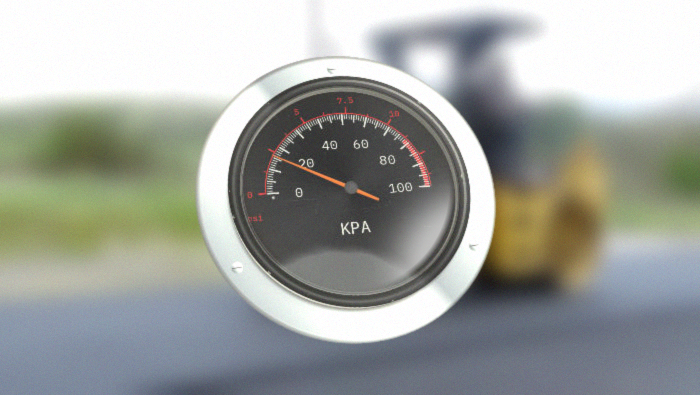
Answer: {"value": 15, "unit": "kPa"}
